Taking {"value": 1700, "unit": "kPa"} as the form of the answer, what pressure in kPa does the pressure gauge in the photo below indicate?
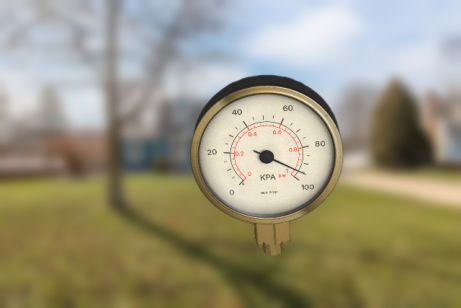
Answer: {"value": 95, "unit": "kPa"}
